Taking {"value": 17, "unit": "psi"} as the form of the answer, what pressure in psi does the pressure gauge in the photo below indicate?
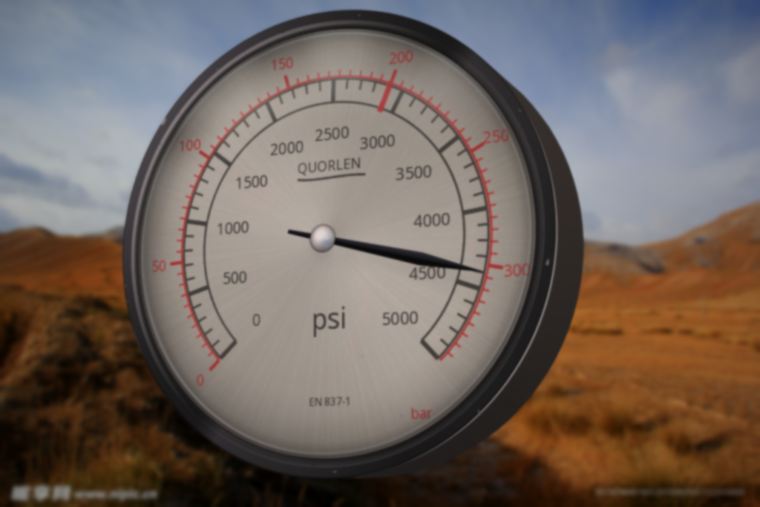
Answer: {"value": 4400, "unit": "psi"}
